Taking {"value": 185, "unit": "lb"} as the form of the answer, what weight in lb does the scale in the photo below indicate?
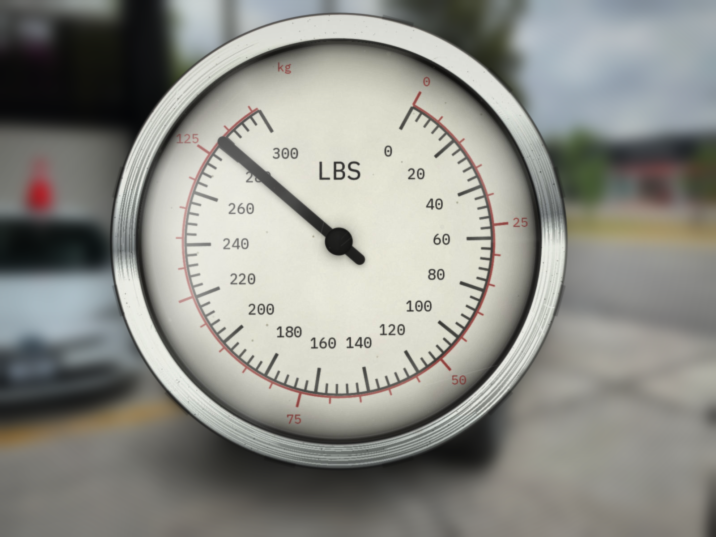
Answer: {"value": 282, "unit": "lb"}
